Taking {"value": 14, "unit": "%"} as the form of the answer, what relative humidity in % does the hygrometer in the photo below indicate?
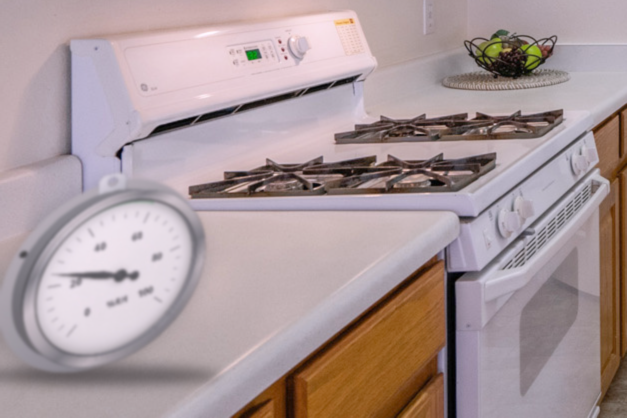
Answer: {"value": 24, "unit": "%"}
